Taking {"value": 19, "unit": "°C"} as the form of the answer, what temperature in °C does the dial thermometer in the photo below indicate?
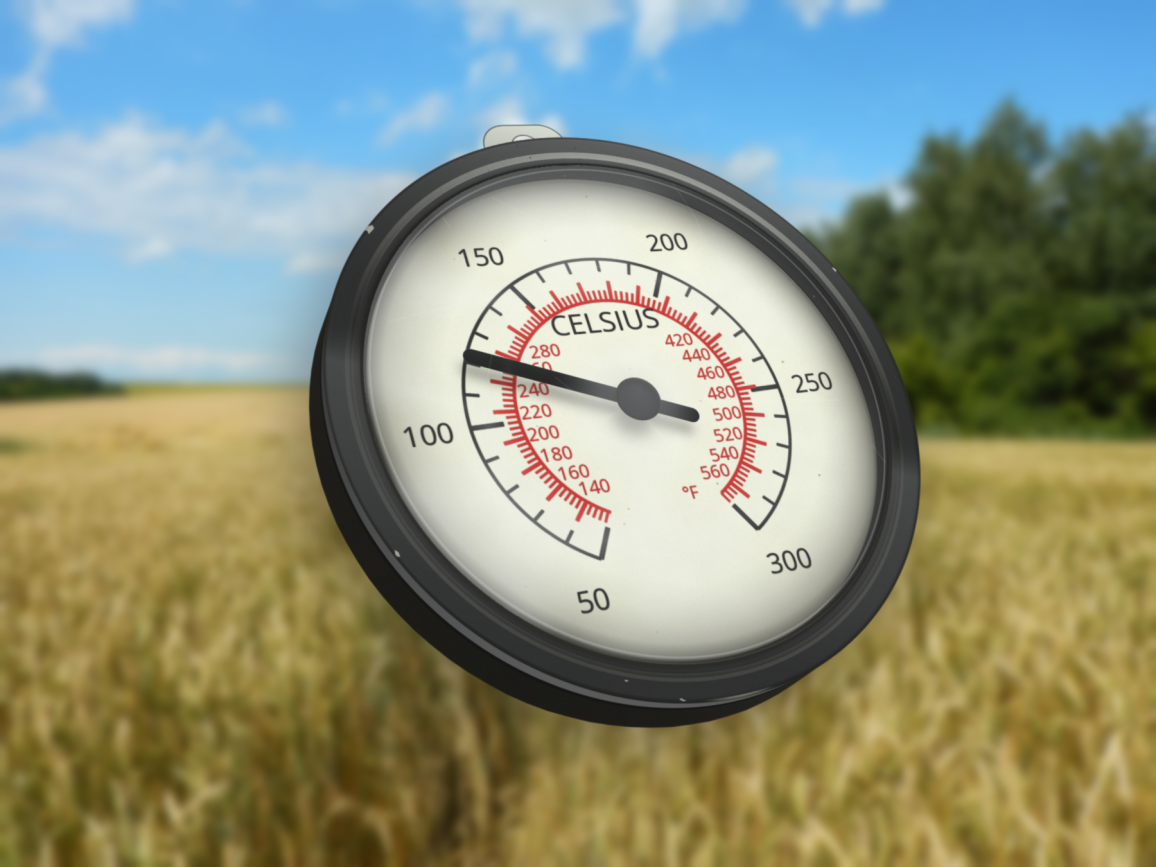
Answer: {"value": 120, "unit": "°C"}
